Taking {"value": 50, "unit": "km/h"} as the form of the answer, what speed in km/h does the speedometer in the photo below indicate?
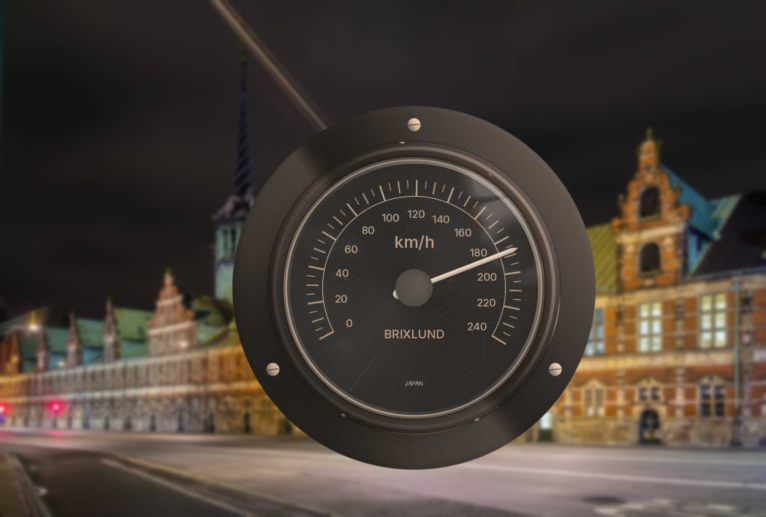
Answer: {"value": 187.5, "unit": "km/h"}
